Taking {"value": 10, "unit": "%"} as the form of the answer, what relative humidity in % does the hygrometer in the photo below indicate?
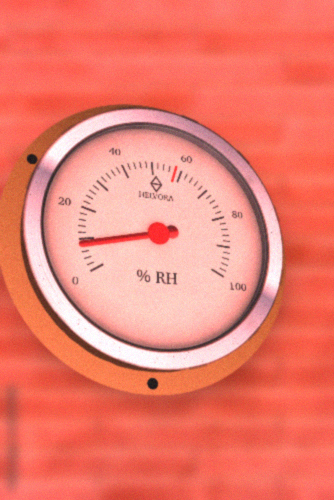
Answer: {"value": 8, "unit": "%"}
